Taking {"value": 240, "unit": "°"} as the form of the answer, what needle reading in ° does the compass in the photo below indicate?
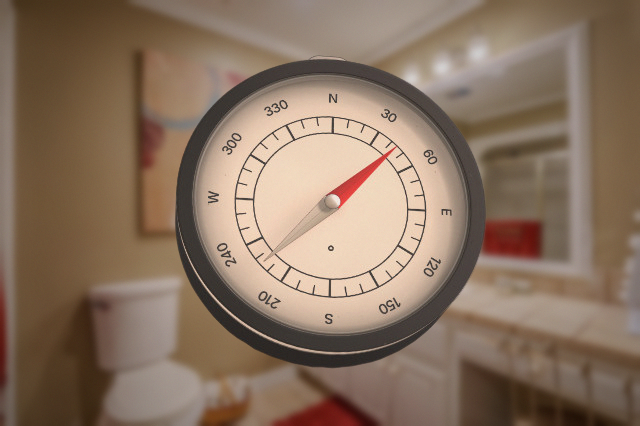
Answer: {"value": 45, "unit": "°"}
